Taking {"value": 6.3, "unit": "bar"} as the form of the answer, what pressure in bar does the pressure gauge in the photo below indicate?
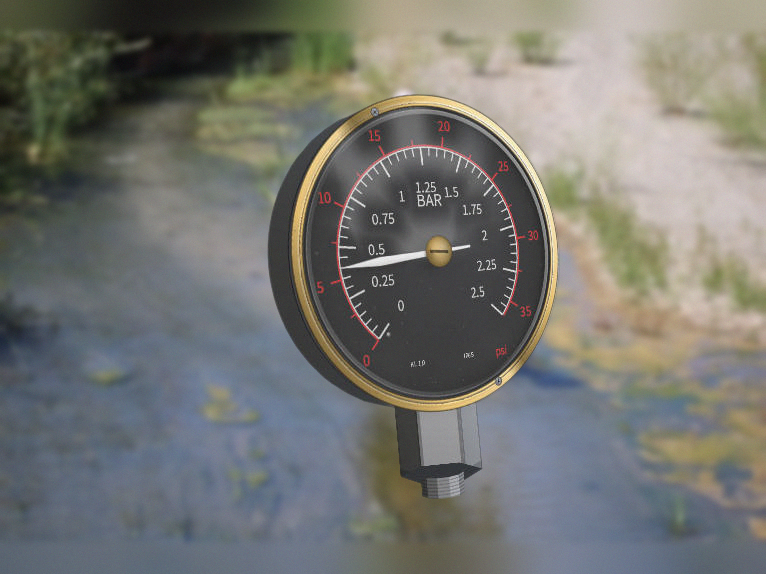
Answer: {"value": 0.4, "unit": "bar"}
